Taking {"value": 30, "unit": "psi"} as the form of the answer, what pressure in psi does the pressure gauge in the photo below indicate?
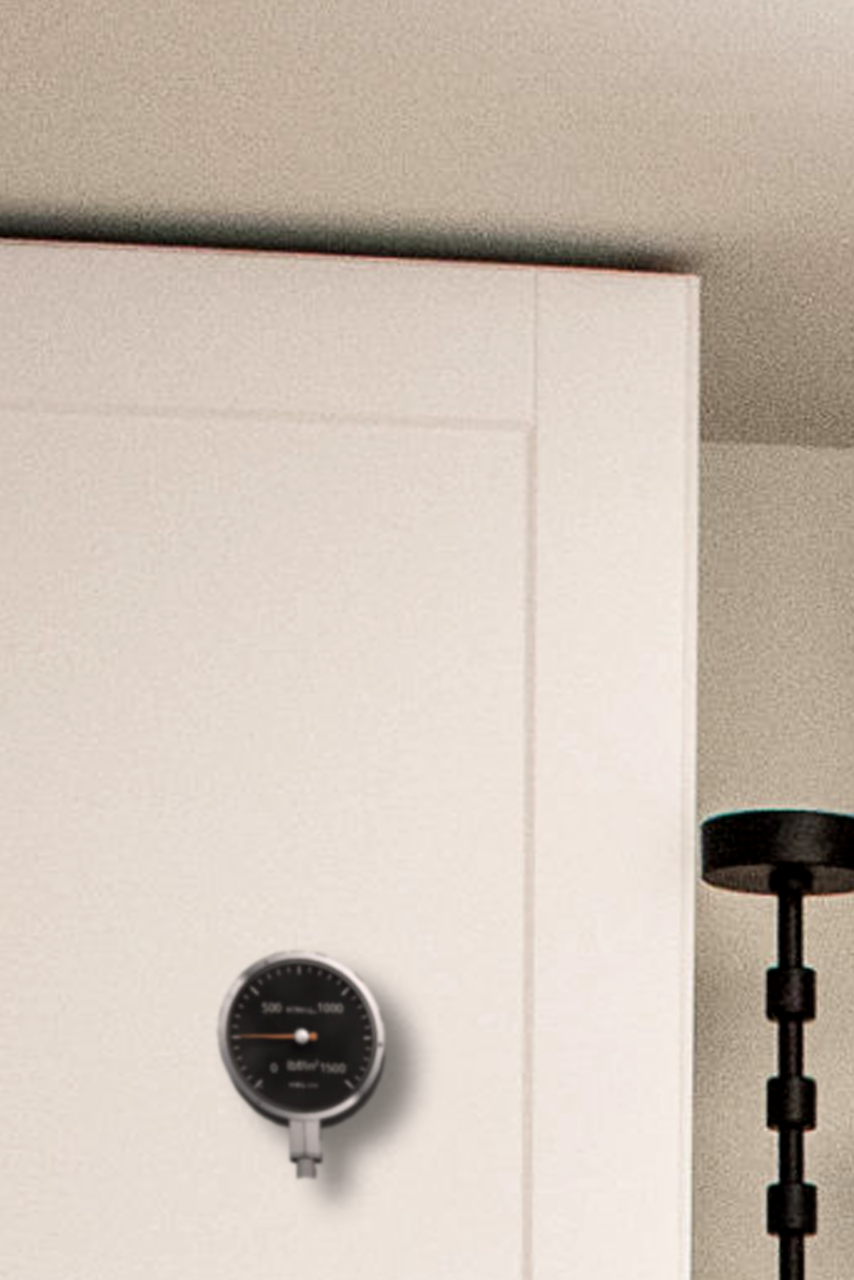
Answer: {"value": 250, "unit": "psi"}
